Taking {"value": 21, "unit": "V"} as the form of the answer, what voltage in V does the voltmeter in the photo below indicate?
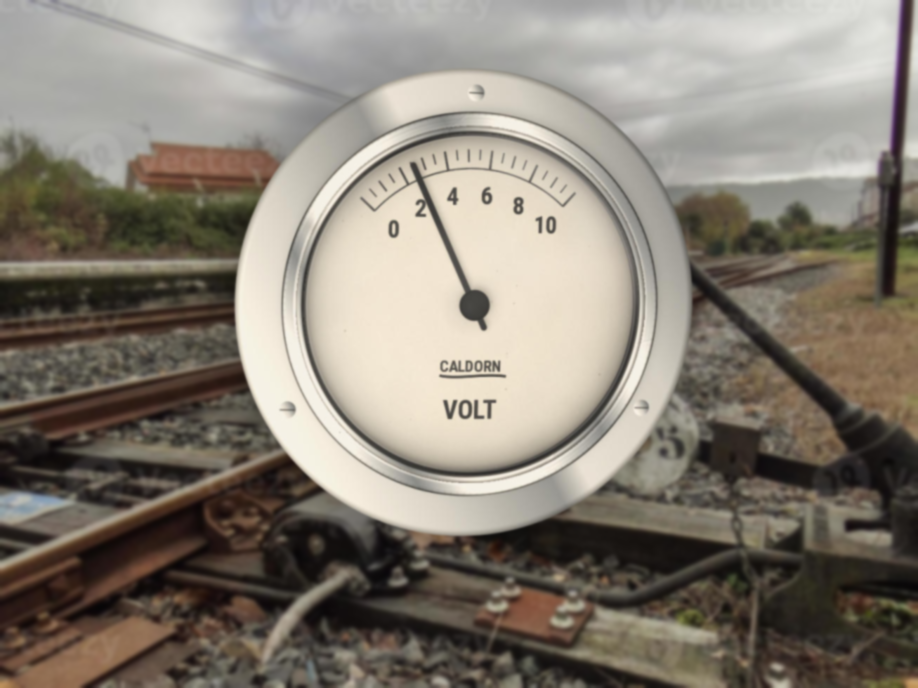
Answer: {"value": 2.5, "unit": "V"}
